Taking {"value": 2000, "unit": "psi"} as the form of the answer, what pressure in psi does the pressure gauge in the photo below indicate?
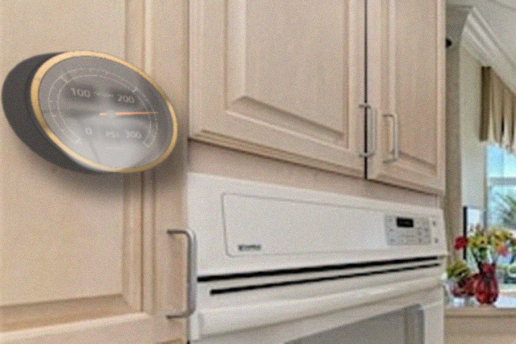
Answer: {"value": 240, "unit": "psi"}
